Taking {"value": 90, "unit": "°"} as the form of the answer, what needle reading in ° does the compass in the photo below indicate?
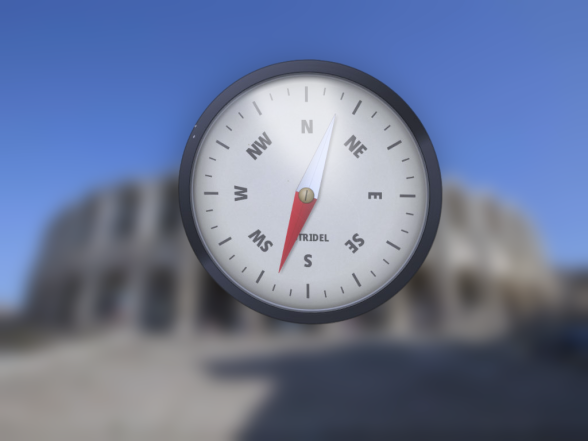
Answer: {"value": 200, "unit": "°"}
